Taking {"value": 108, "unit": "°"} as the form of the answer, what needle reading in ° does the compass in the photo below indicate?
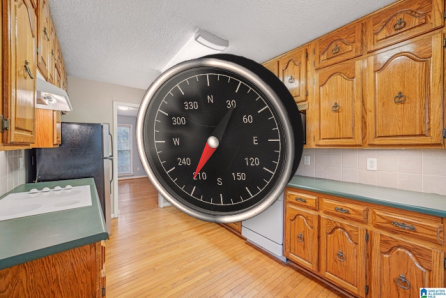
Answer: {"value": 215, "unit": "°"}
